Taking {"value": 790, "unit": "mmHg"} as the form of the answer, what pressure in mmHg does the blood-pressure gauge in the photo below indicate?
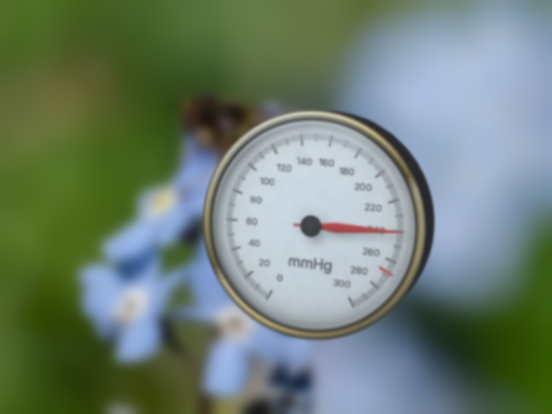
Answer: {"value": 240, "unit": "mmHg"}
